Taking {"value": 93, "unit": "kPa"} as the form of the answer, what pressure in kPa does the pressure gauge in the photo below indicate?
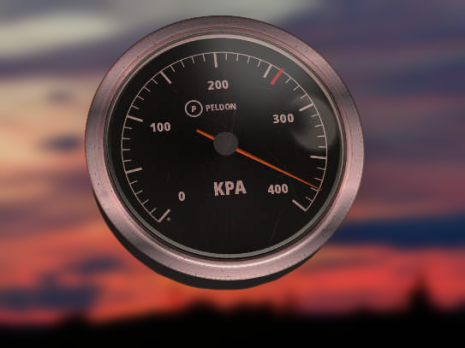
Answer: {"value": 380, "unit": "kPa"}
